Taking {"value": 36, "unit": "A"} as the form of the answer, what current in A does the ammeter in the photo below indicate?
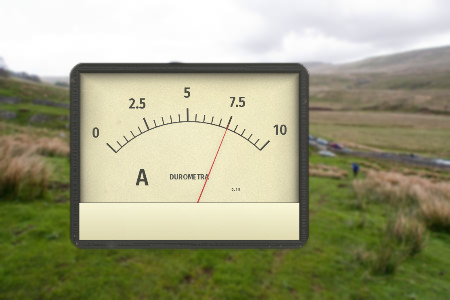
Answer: {"value": 7.5, "unit": "A"}
